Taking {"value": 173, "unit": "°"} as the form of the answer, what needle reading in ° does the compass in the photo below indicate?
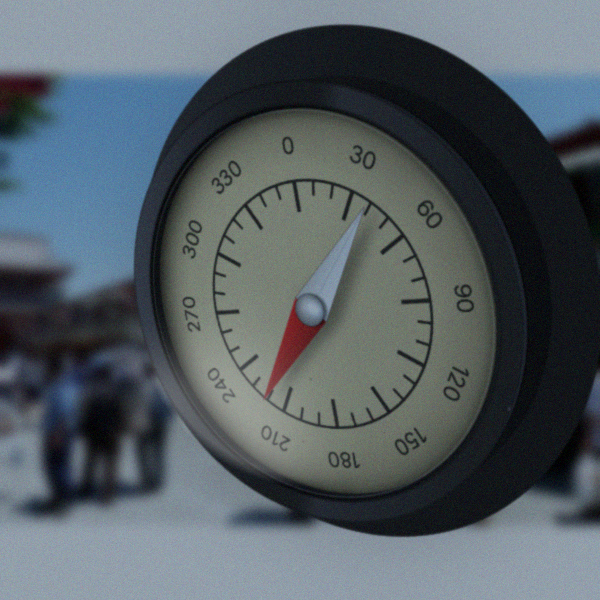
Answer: {"value": 220, "unit": "°"}
